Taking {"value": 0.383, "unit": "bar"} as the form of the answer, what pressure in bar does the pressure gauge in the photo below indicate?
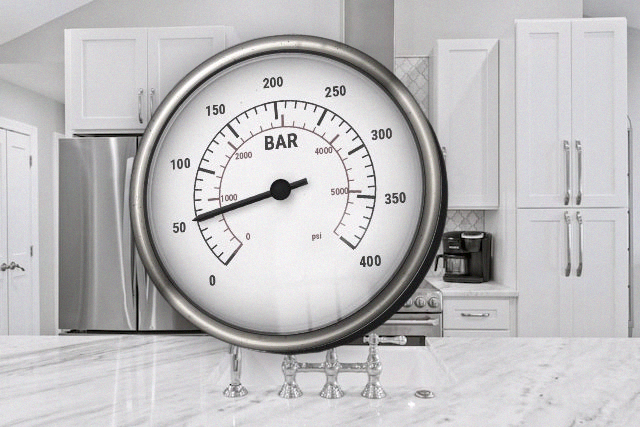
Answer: {"value": 50, "unit": "bar"}
